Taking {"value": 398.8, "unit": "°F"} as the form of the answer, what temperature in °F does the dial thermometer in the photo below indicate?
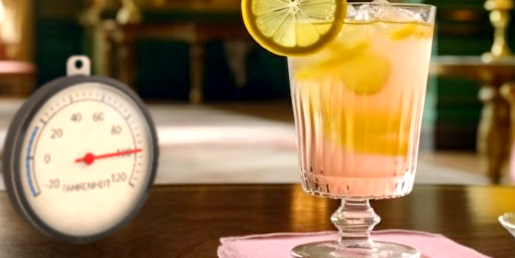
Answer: {"value": 100, "unit": "°F"}
